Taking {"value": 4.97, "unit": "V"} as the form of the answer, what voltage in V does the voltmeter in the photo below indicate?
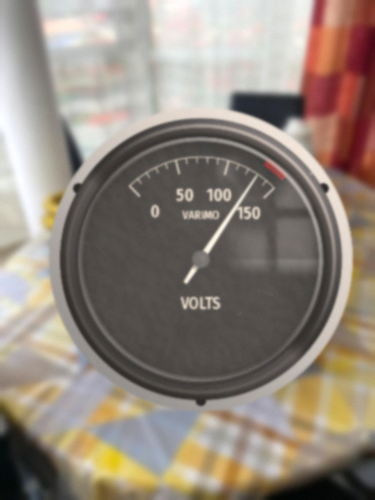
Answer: {"value": 130, "unit": "V"}
